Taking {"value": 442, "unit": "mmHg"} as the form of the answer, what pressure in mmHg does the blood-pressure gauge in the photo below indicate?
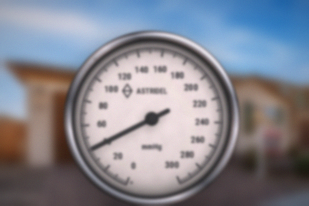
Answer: {"value": 40, "unit": "mmHg"}
